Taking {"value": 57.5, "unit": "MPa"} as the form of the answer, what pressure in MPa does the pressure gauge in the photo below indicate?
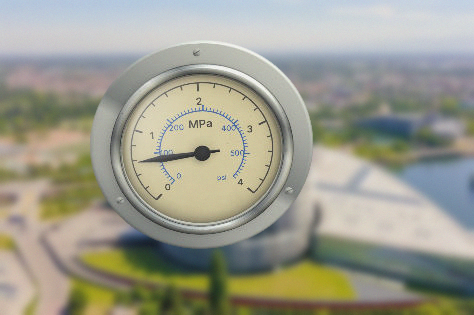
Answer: {"value": 0.6, "unit": "MPa"}
